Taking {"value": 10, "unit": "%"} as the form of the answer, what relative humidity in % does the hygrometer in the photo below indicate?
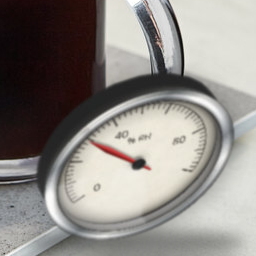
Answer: {"value": 30, "unit": "%"}
